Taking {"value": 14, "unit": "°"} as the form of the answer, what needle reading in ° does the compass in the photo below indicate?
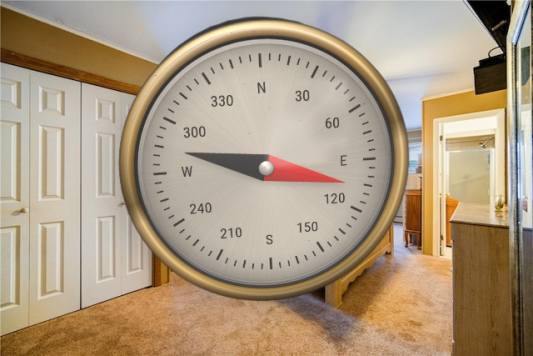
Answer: {"value": 105, "unit": "°"}
